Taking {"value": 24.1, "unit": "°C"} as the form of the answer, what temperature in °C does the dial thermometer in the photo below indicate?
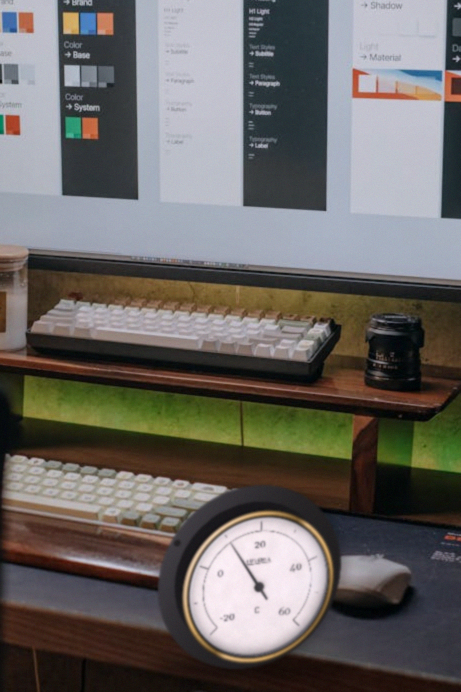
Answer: {"value": 10, "unit": "°C"}
